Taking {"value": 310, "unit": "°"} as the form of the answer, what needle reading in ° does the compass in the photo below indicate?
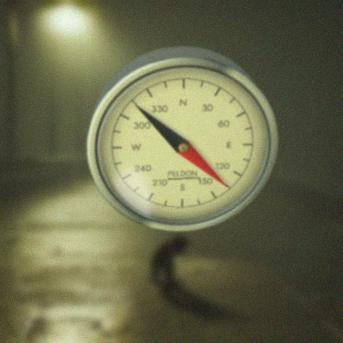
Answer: {"value": 135, "unit": "°"}
